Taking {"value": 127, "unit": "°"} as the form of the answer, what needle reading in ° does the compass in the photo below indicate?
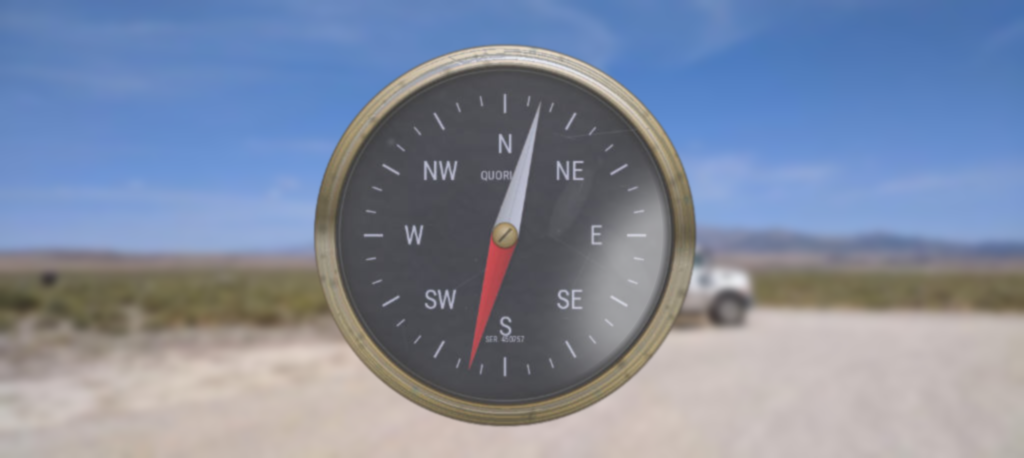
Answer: {"value": 195, "unit": "°"}
